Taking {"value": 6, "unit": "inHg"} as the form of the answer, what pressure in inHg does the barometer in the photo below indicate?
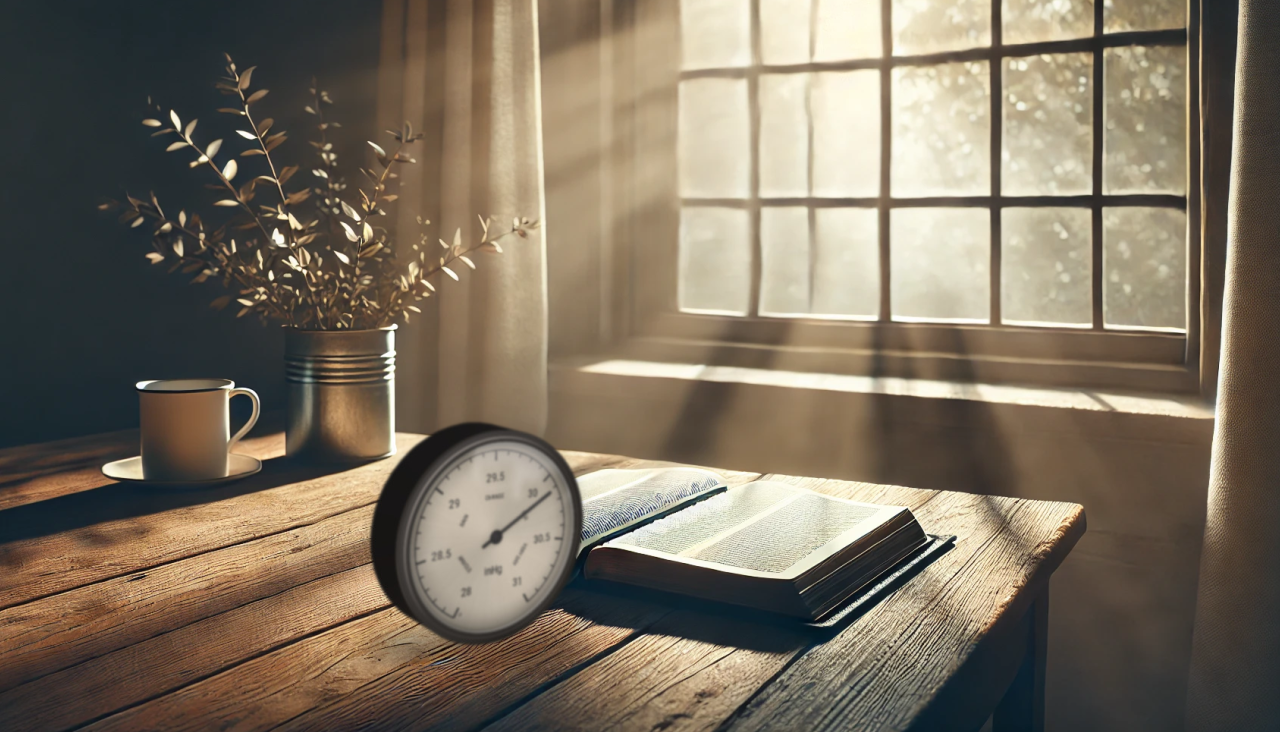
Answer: {"value": 30.1, "unit": "inHg"}
